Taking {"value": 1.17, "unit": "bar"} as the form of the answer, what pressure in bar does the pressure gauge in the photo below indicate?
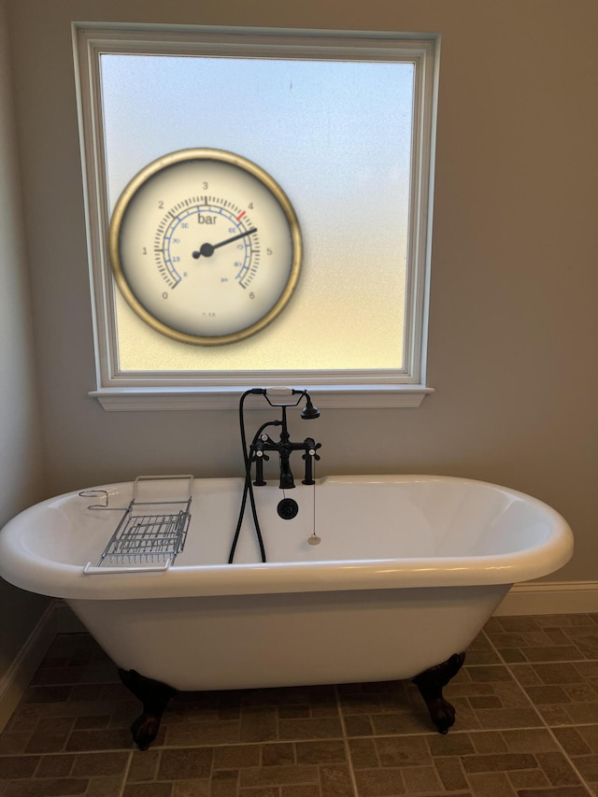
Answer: {"value": 4.5, "unit": "bar"}
